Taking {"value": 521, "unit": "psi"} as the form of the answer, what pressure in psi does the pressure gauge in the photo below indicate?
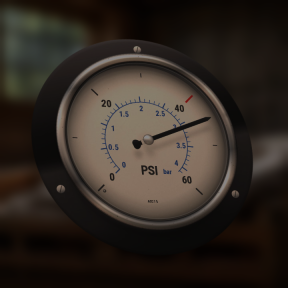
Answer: {"value": 45, "unit": "psi"}
